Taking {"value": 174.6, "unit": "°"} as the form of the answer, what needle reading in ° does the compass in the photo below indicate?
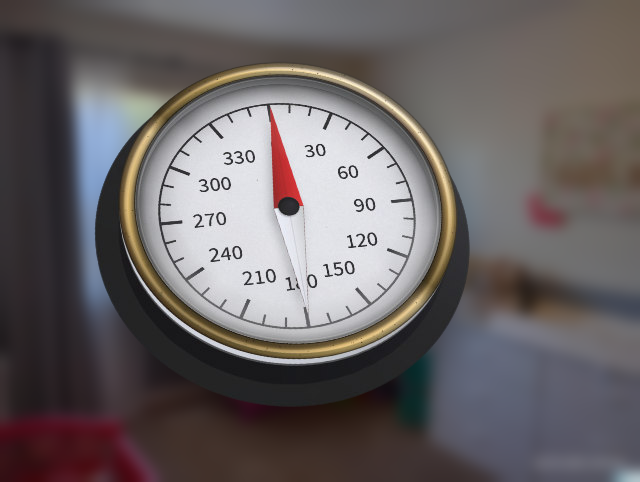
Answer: {"value": 0, "unit": "°"}
